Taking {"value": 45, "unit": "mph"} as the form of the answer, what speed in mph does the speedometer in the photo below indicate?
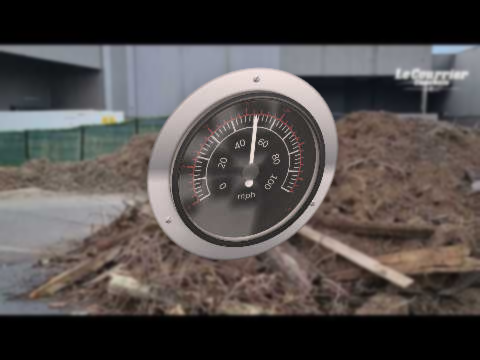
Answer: {"value": 50, "unit": "mph"}
